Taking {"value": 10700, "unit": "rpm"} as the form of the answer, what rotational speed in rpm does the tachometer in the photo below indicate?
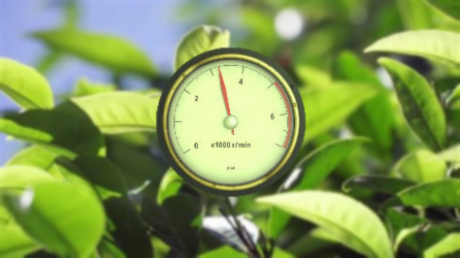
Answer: {"value": 3250, "unit": "rpm"}
